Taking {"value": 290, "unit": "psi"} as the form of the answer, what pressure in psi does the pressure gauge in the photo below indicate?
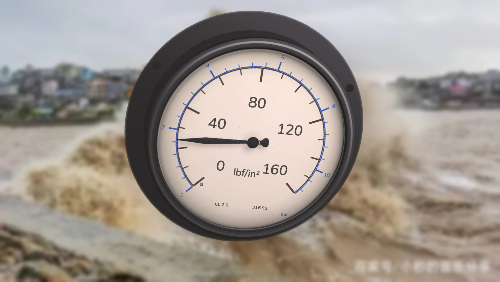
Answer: {"value": 25, "unit": "psi"}
